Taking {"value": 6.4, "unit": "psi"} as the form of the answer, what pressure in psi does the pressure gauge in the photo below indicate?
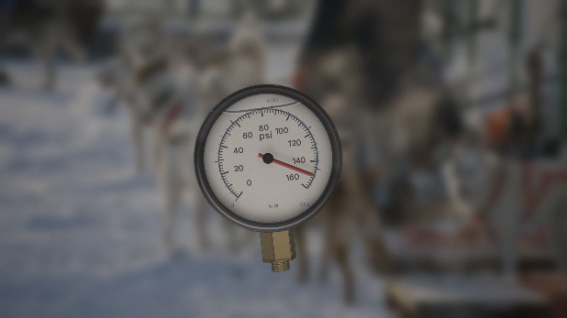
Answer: {"value": 150, "unit": "psi"}
